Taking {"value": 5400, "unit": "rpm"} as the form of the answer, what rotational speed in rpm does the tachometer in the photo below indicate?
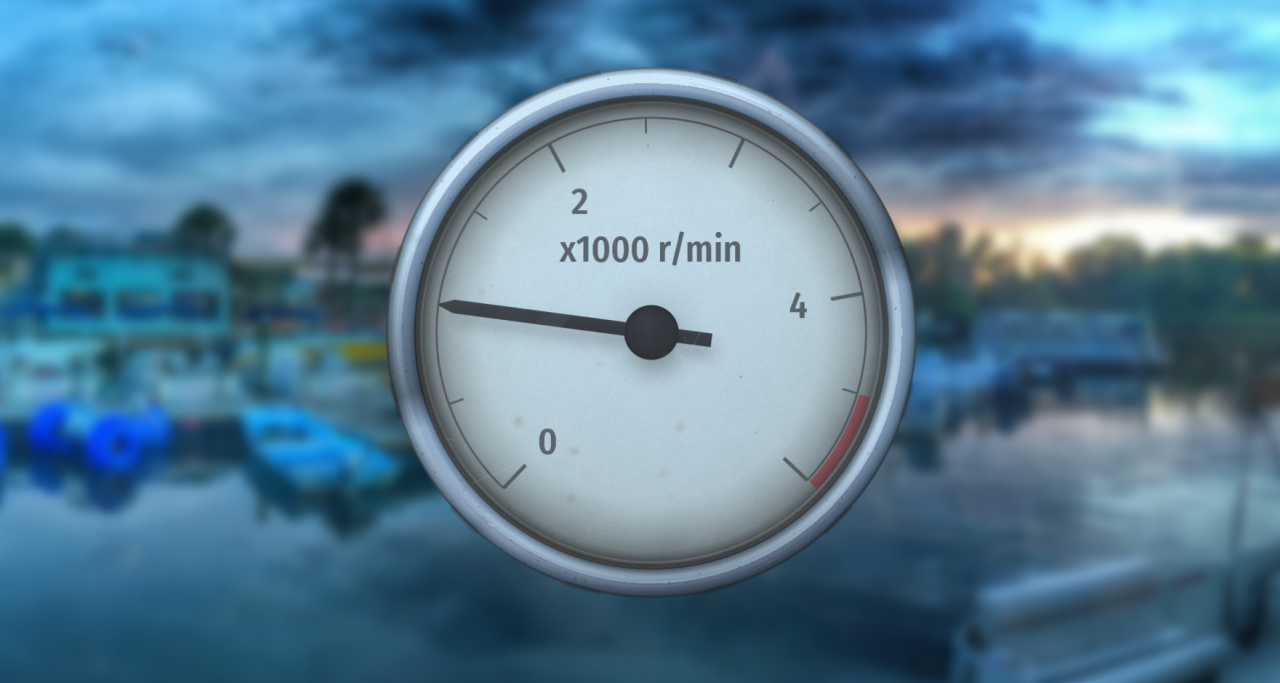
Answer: {"value": 1000, "unit": "rpm"}
